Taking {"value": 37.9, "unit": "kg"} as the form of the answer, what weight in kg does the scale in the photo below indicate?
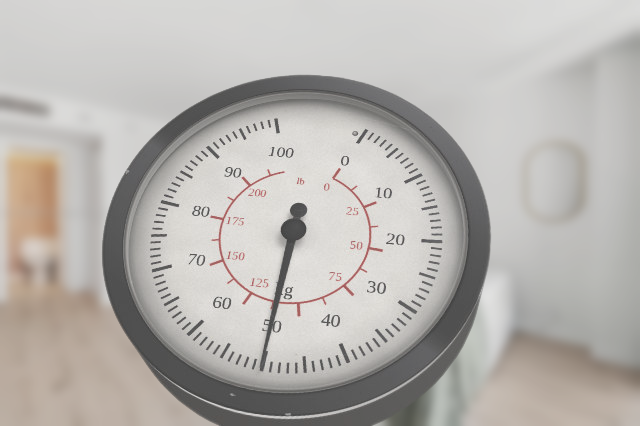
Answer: {"value": 50, "unit": "kg"}
